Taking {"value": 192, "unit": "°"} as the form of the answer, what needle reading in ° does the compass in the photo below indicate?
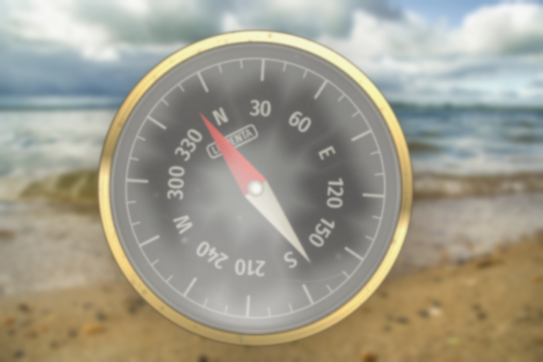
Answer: {"value": 350, "unit": "°"}
